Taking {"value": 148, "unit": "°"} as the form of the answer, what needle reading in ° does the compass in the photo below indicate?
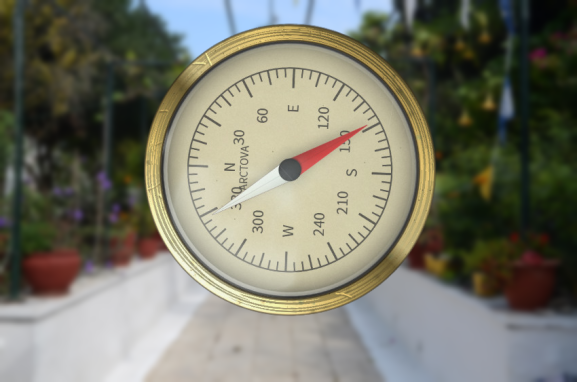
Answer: {"value": 147.5, "unit": "°"}
